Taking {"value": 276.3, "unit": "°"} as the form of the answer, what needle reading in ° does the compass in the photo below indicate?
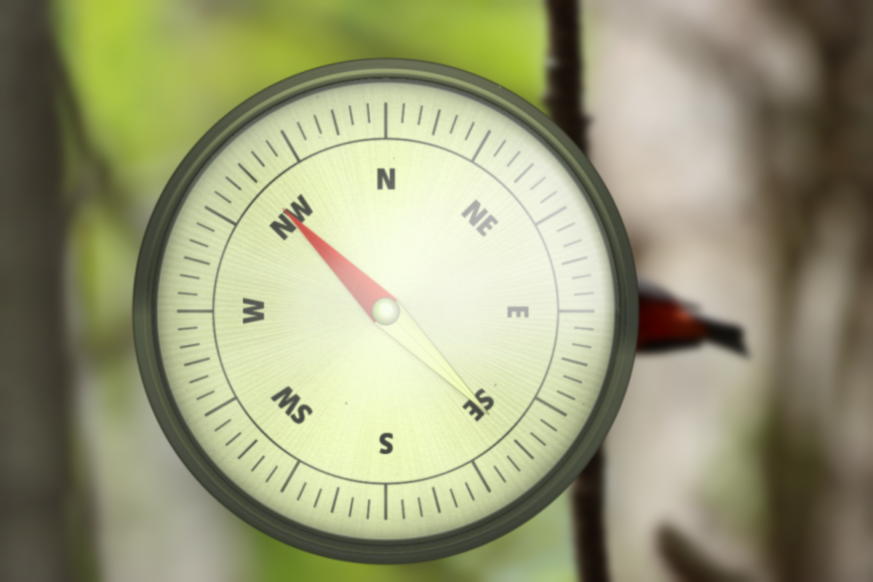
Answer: {"value": 315, "unit": "°"}
